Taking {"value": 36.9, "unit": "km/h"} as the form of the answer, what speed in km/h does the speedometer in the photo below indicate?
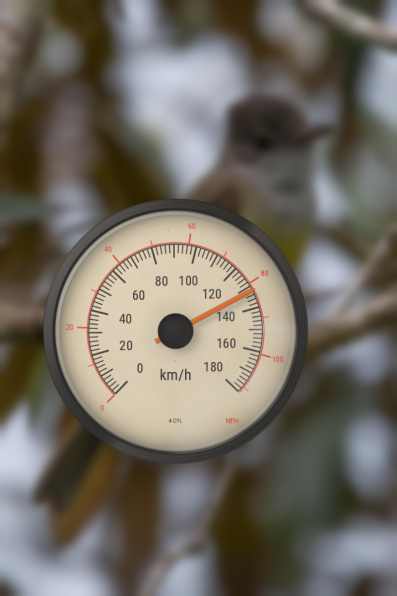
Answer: {"value": 132, "unit": "km/h"}
